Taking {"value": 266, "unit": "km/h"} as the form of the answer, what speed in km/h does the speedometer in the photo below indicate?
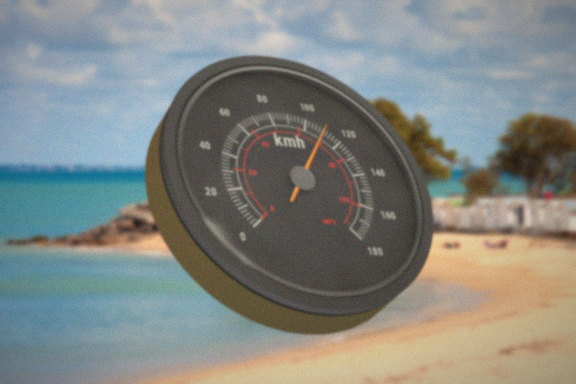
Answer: {"value": 110, "unit": "km/h"}
